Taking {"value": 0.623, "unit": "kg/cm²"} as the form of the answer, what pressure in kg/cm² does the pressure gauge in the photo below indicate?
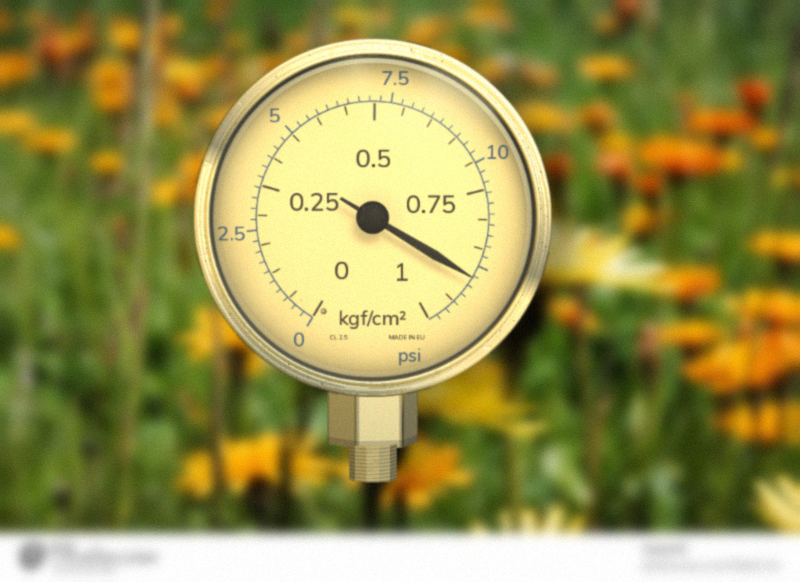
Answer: {"value": 0.9, "unit": "kg/cm²"}
